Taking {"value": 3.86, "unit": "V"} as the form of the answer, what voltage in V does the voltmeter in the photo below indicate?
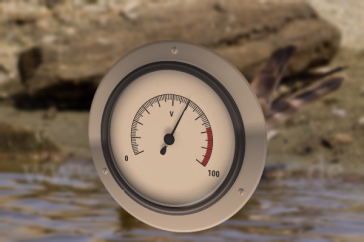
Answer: {"value": 60, "unit": "V"}
